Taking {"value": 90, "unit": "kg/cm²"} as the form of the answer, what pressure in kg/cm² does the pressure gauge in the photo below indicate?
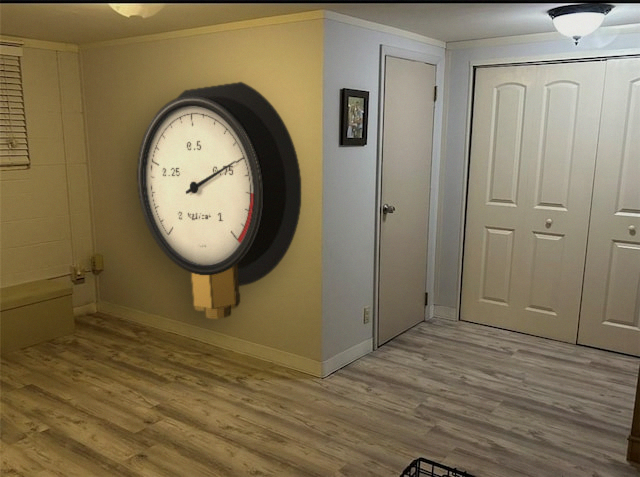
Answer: {"value": 0.75, "unit": "kg/cm²"}
